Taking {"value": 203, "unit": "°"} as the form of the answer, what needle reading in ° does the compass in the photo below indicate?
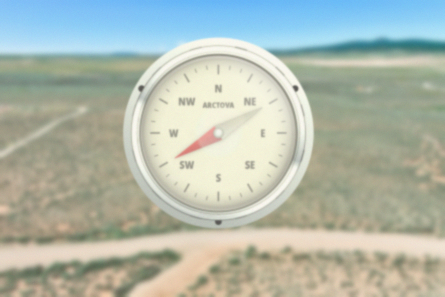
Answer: {"value": 240, "unit": "°"}
